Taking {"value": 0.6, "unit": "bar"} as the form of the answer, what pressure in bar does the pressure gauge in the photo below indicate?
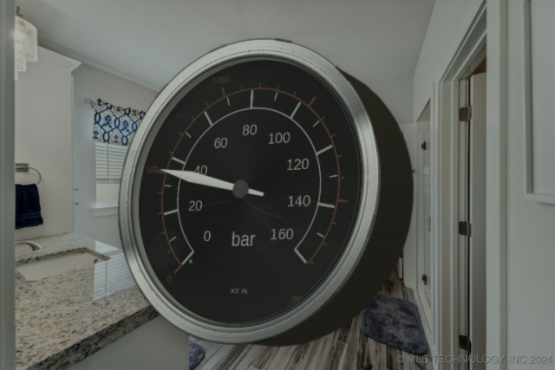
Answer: {"value": 35, "unit": "bar"}
